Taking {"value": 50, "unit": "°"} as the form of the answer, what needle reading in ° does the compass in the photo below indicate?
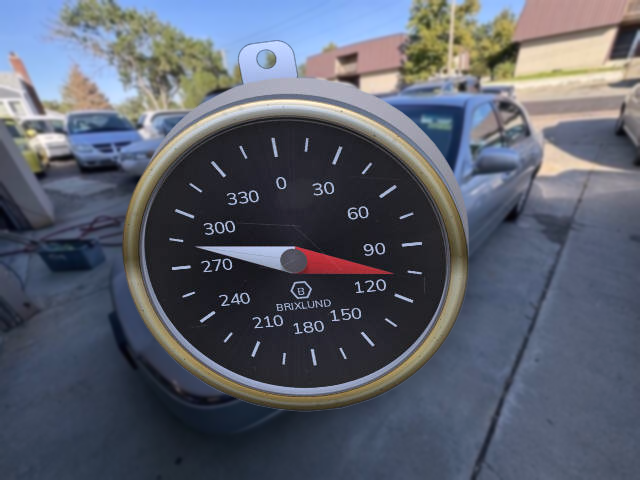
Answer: {"value": 105, "unit": "°"}
